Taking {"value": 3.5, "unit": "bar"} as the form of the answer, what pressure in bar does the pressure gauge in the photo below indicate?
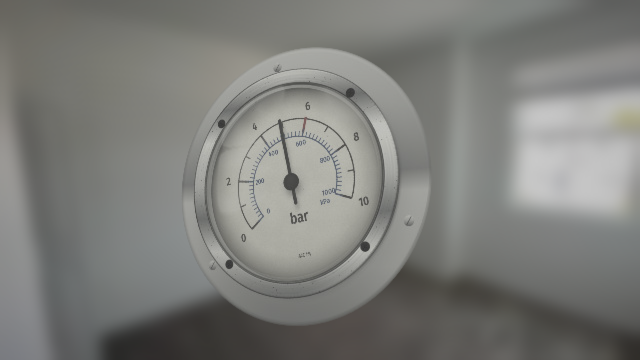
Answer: {"value": 5, "unit": "bar"}
